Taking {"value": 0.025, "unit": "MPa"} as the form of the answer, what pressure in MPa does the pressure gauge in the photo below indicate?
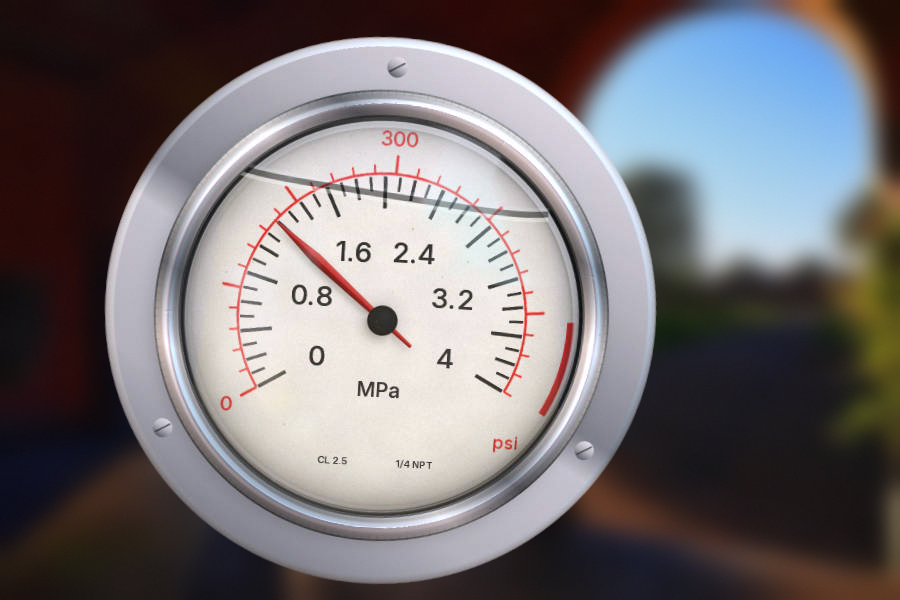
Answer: {"value": 1.2, "unit": "MPa"}
